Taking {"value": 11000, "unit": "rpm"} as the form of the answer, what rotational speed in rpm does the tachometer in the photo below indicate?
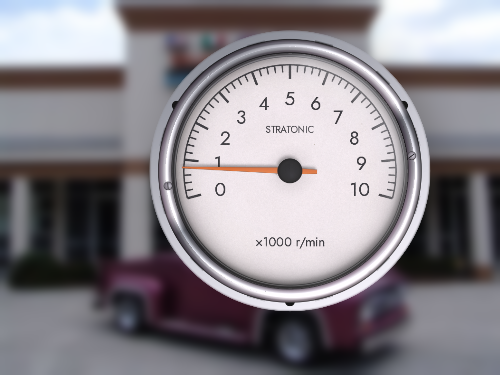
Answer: {"value": 800, "unit": "rpm"}
